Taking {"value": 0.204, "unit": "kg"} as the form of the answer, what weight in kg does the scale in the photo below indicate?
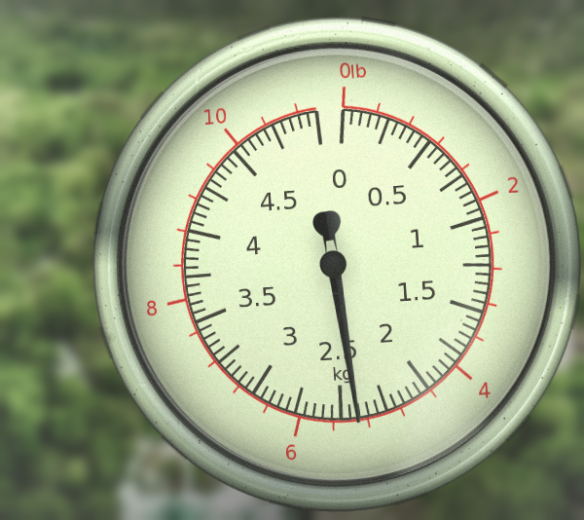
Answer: {"value": 2.4, "unit": "kg"}
